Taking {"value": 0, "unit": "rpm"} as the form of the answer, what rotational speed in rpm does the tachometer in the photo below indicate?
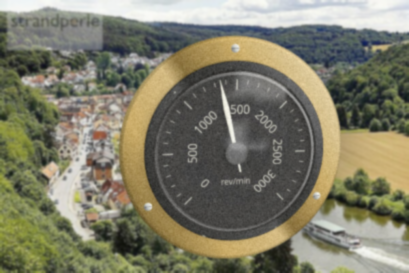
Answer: {"value": 1350, "unit": "rpm"}
